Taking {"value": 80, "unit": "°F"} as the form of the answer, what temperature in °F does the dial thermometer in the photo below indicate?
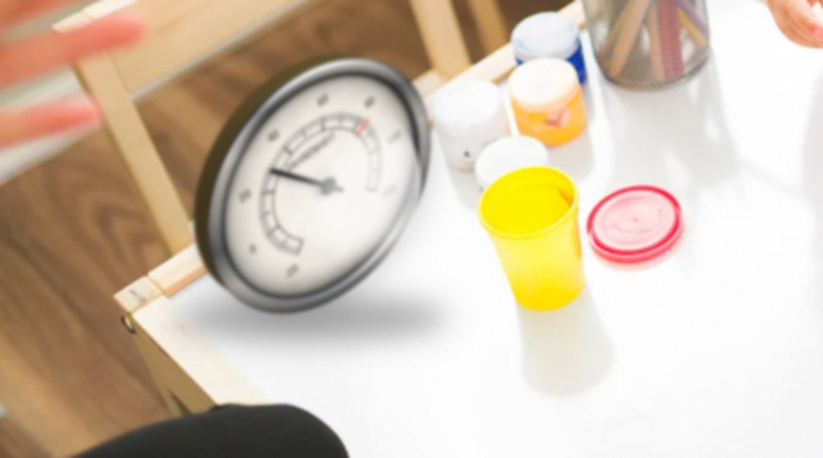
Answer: {"value": 30, "unit": "°F"}
